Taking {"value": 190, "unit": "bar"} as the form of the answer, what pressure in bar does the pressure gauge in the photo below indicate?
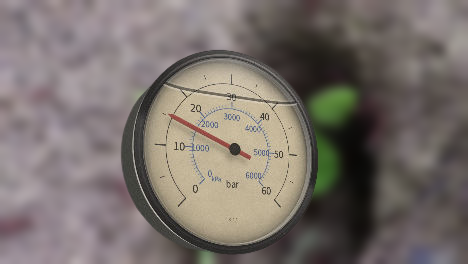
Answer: {"value": 15, "unit": "bar"}
